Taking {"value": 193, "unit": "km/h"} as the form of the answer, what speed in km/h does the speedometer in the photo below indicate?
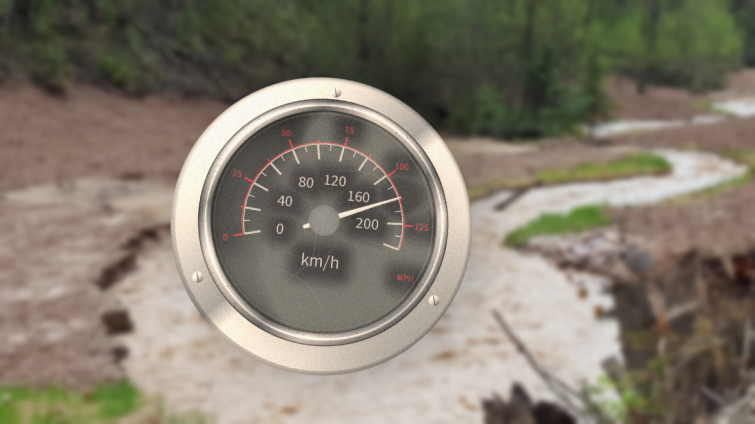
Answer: {"value": 180, "unit": "km/h"}
